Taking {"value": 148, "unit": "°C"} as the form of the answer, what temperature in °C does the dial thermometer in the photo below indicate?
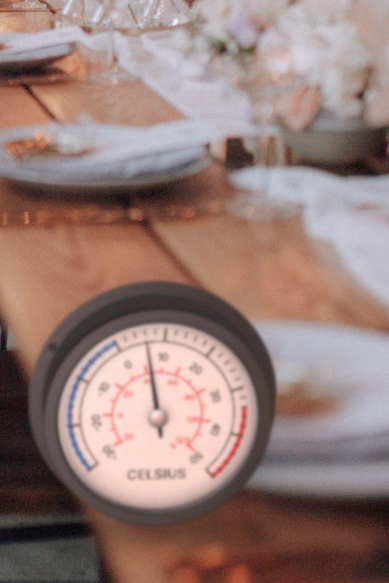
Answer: {"value": 6, "unit": "°C"}
